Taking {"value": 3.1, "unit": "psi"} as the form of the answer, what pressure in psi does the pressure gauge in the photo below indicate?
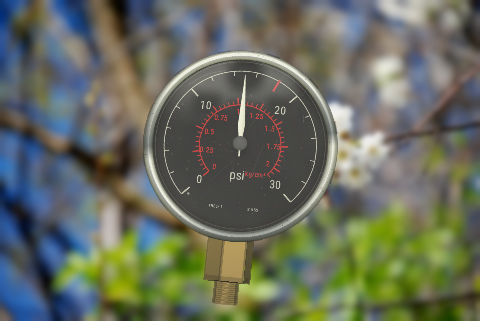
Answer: {"value": 15, "unit": "psi"}
